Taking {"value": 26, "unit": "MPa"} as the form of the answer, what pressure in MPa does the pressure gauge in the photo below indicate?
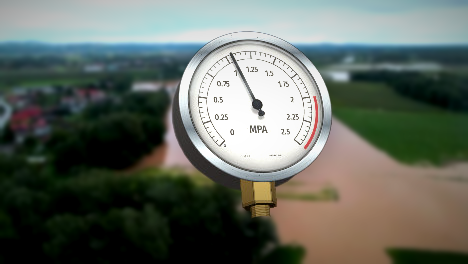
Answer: {"value": 1.05, "unit": "MPa"}
